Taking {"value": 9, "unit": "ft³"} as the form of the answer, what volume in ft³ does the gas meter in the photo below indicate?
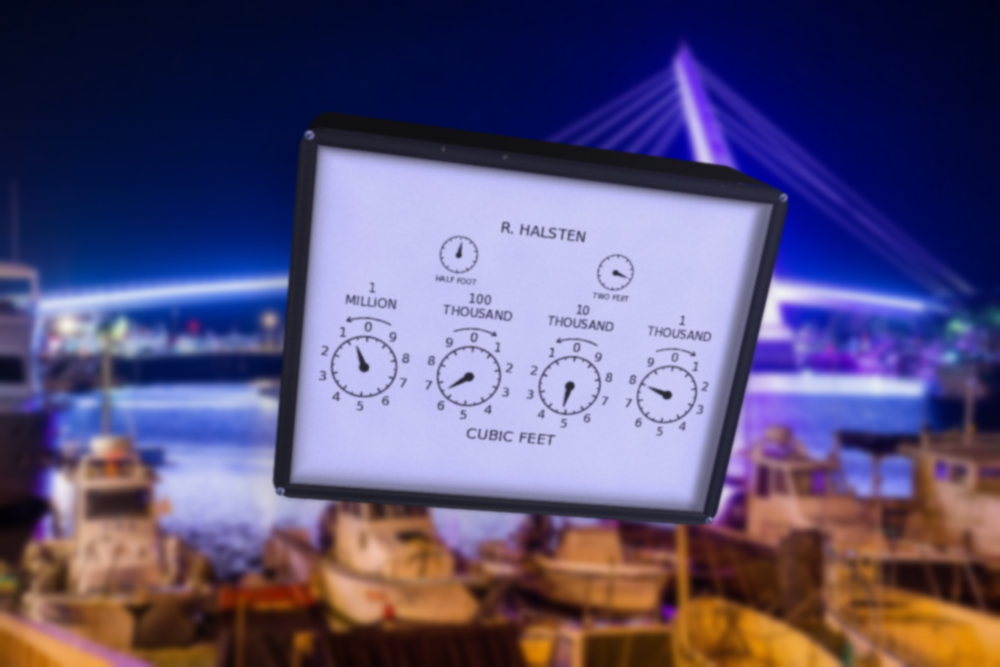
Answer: {"value": 64800, "unit": "ft³"}
